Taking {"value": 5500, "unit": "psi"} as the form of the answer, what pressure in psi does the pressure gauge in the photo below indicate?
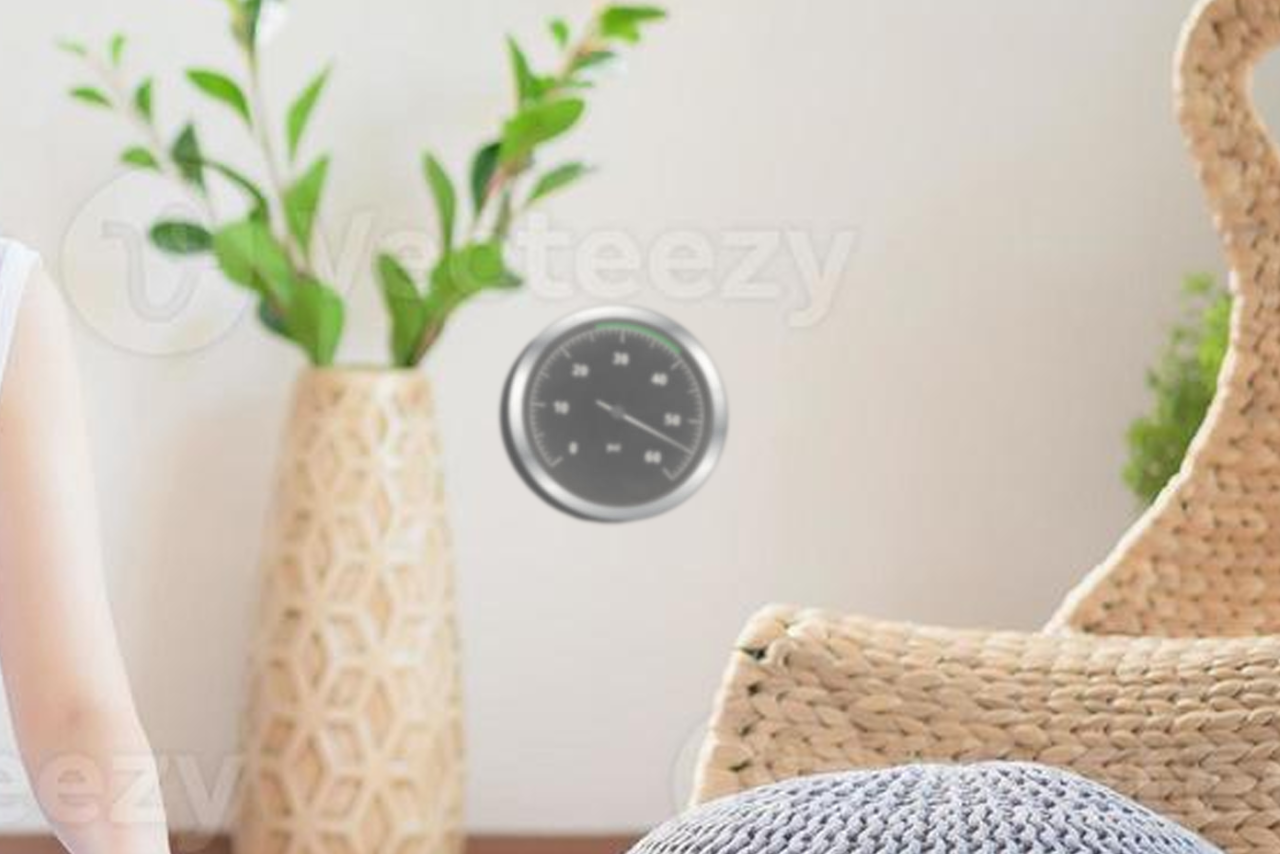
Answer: {"value": 55, "unit": "psi"}
